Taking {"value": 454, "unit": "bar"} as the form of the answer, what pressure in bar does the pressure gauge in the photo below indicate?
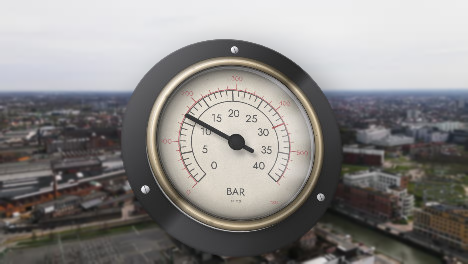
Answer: {"value": 11, "unit": "bar"}
